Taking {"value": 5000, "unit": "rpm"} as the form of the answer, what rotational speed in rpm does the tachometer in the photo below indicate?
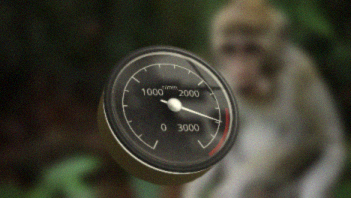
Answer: {"value": 2600, "unit": "rpm"}
